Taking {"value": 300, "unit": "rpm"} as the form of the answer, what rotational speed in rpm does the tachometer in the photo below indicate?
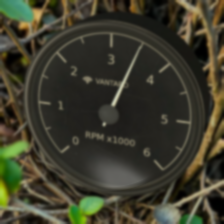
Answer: {"value": 3500, "unit": "rpm"}
